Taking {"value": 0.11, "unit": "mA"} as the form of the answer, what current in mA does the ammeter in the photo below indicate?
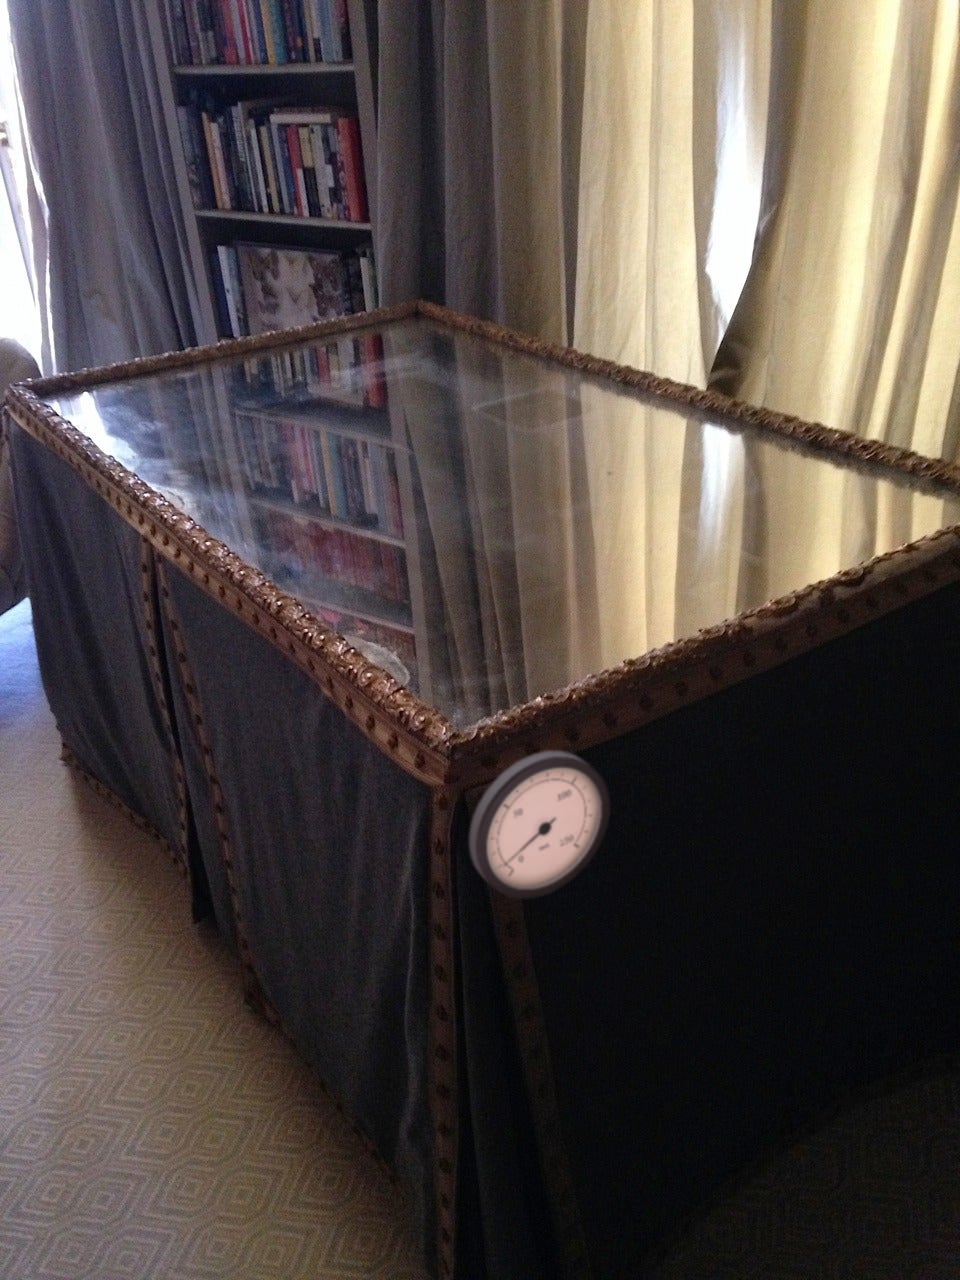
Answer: {"value": 10, "unit": "mA"}
